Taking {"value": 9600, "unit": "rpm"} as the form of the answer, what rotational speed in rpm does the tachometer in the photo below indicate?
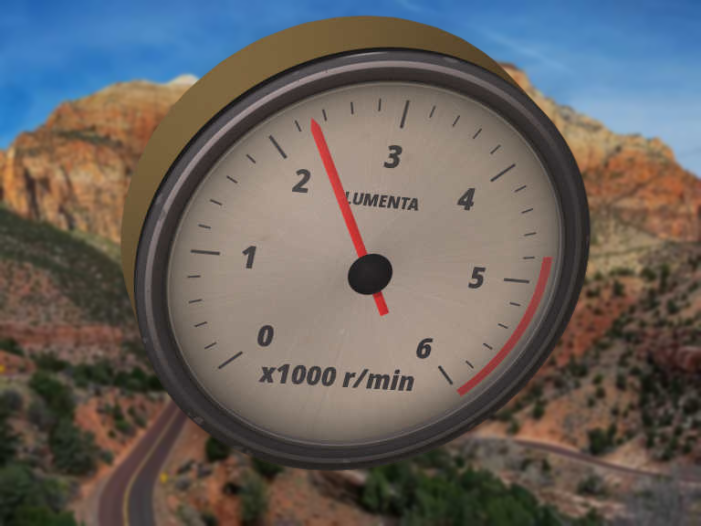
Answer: {"value": 2300, "unit": "rpm"}
